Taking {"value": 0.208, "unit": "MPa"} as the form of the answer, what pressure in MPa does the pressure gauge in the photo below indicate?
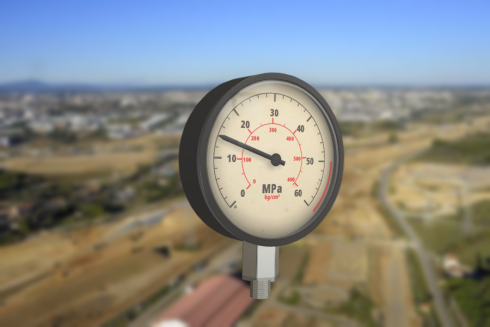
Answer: {"value": 14, "unit": "MPa"}
